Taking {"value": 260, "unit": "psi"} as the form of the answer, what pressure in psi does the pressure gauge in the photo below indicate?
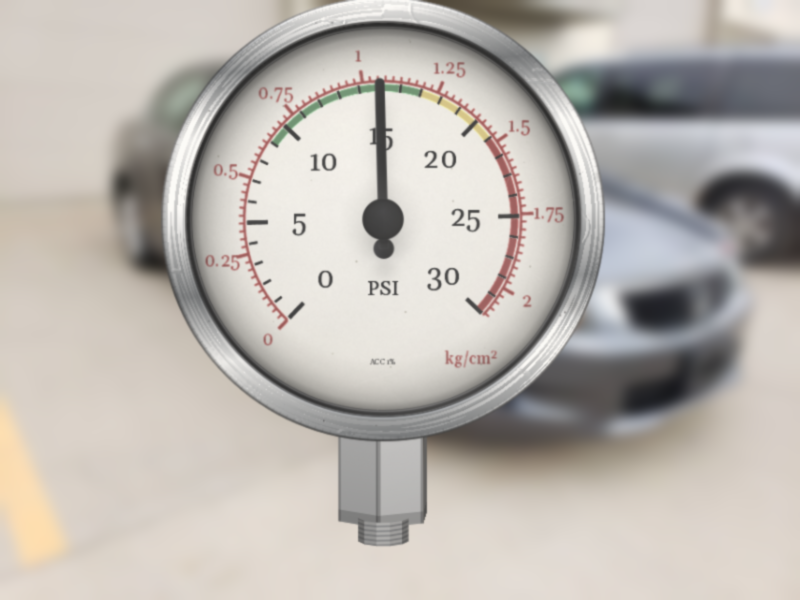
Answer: {"value": 15, "unit": "psi"}
